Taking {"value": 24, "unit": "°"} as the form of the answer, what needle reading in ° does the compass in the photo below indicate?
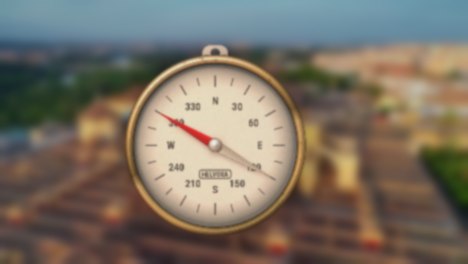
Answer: {"value": 300, "unit": "°"}
